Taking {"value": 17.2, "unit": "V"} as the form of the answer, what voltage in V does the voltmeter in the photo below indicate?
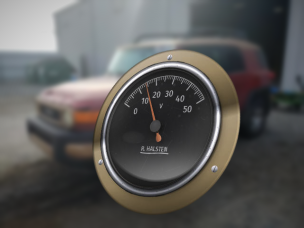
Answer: {"value": 15, "unit": "V"}
